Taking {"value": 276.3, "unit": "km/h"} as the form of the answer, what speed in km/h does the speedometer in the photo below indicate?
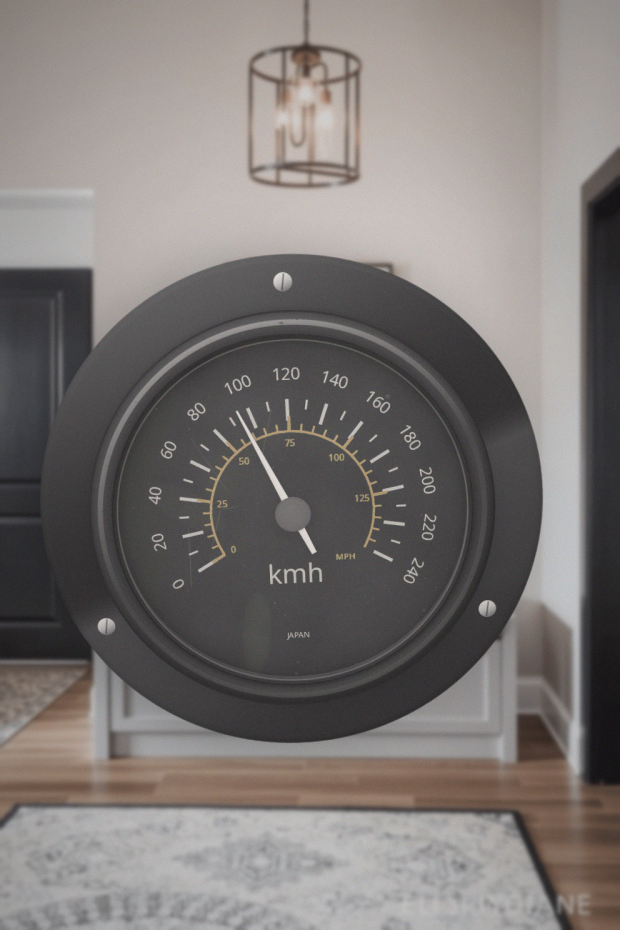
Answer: {"value": 95, "unit": "km/h"}
